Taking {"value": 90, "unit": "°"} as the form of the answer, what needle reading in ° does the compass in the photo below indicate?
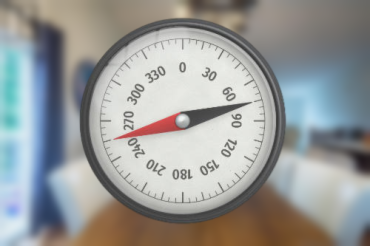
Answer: {"value": 255, "unit": "°"}
